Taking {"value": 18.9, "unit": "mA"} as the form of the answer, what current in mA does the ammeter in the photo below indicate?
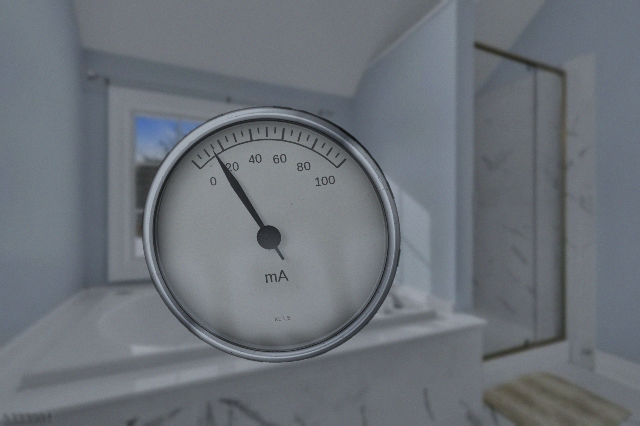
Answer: {"value": 15, "unit": "mA"}
